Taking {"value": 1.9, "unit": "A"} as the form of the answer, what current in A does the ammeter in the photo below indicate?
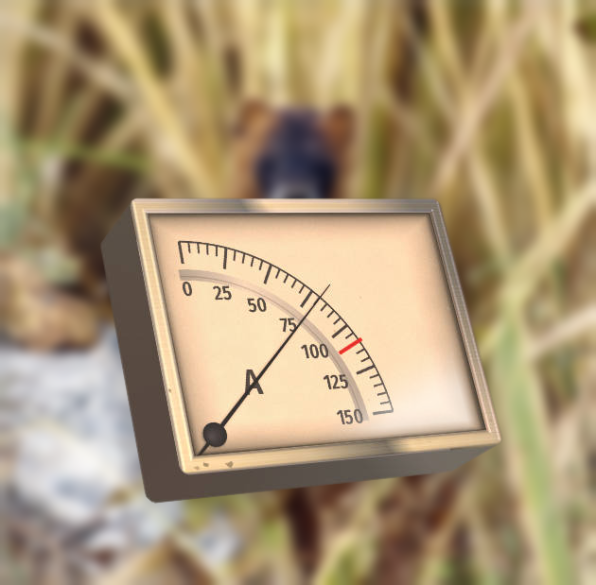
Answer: {"value": 80, "unit": "A"}
